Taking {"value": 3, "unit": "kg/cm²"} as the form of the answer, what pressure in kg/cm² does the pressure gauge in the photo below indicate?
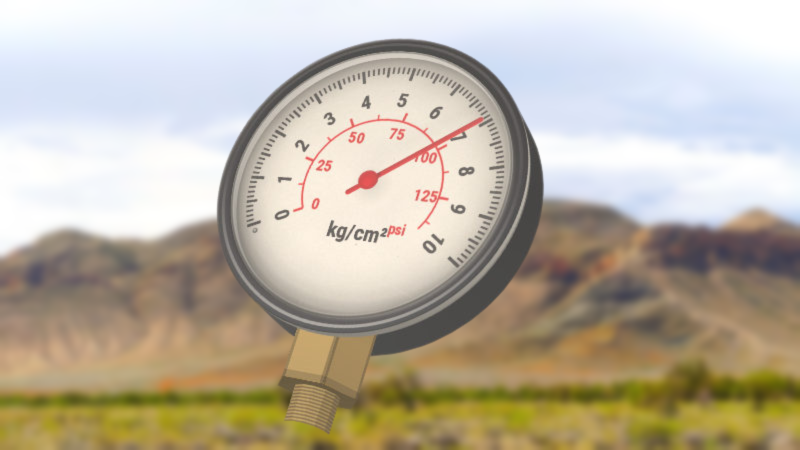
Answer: {"value": 7, "unit": "kg/cm²"}
